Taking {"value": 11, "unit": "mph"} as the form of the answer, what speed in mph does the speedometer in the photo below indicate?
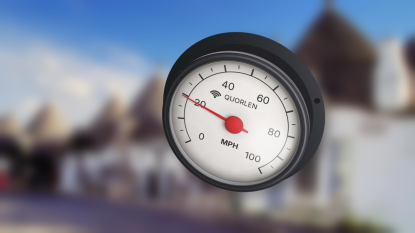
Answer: {"value": 20, "unit": "mph"}
